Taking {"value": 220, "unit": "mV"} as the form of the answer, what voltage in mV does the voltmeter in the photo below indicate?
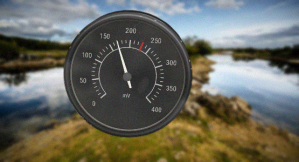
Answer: {"value": 170, "unit": "mV"}
